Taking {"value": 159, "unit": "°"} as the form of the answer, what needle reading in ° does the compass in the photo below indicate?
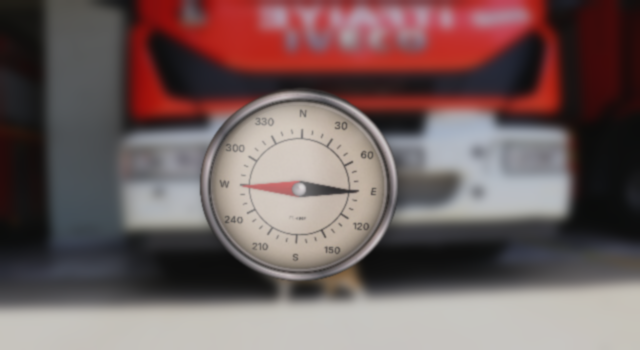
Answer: {"value": 270, "unit": "°"}
